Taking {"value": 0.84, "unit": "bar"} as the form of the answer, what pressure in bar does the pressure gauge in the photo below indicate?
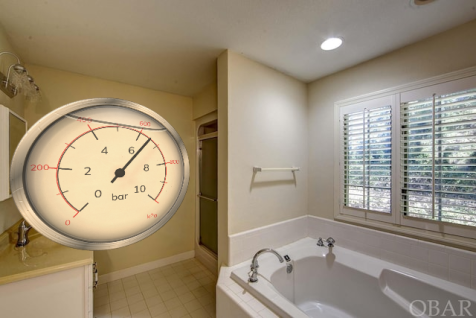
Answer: {"value": 6.5, "unit": "bar"}
